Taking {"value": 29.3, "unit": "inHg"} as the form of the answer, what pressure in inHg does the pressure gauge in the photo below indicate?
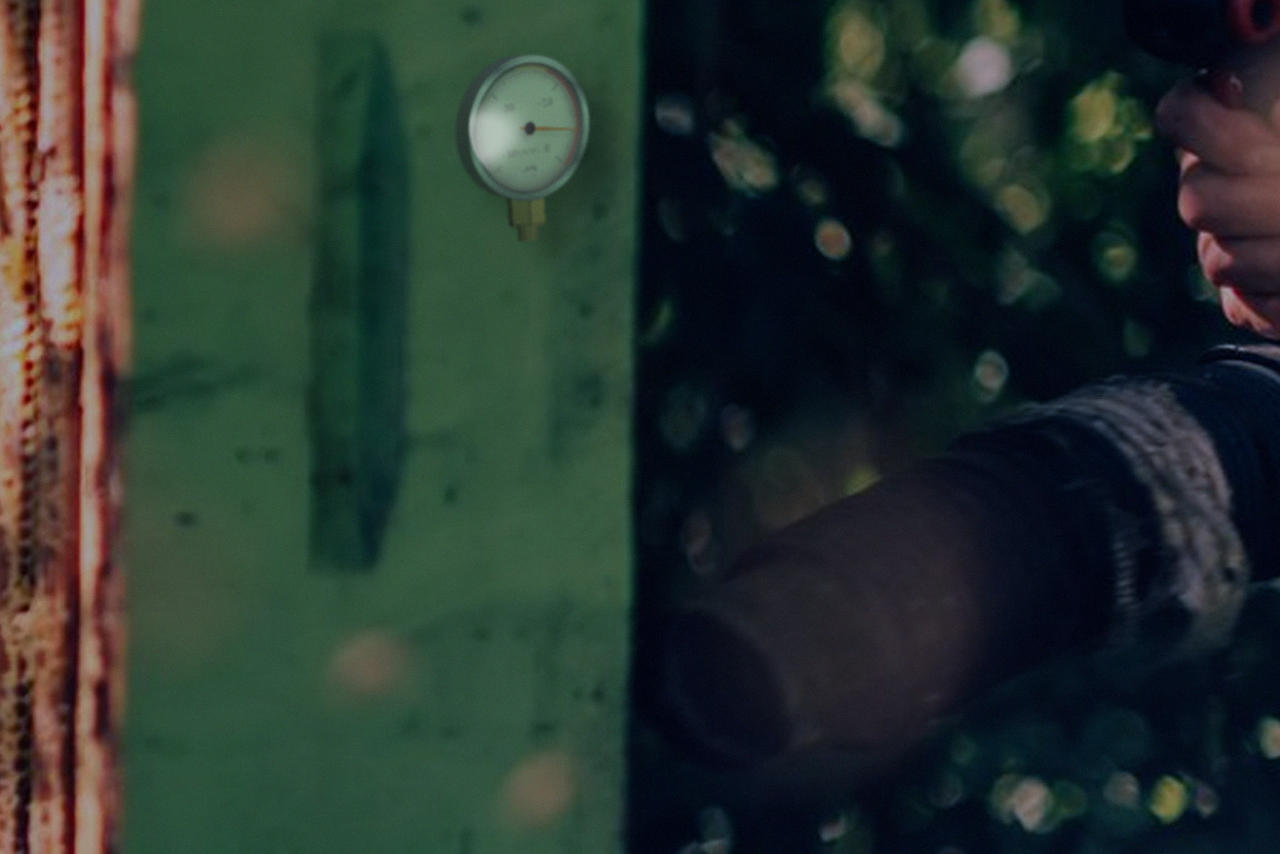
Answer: {"value": -4, "unit": "inHg"}
